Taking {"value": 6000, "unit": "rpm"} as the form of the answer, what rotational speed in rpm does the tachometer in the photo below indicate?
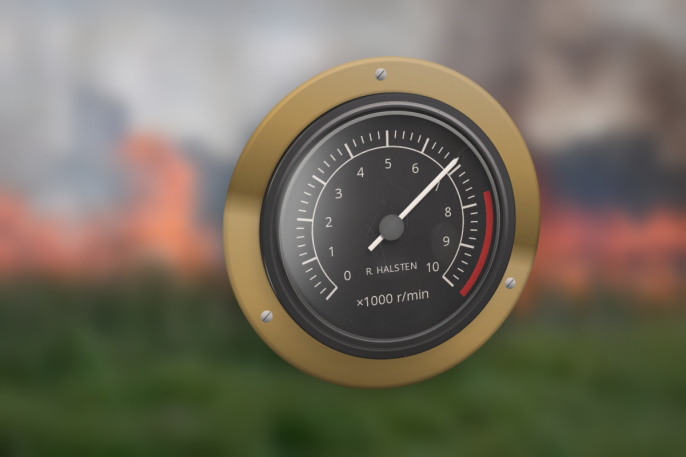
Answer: {"value": 6800, "unit": "rpm"}
